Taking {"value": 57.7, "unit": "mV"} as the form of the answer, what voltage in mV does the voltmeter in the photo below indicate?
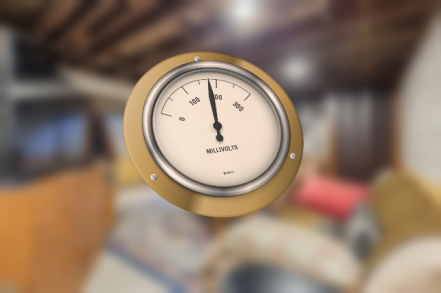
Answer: {"value": 175, "unit": "mV"}
